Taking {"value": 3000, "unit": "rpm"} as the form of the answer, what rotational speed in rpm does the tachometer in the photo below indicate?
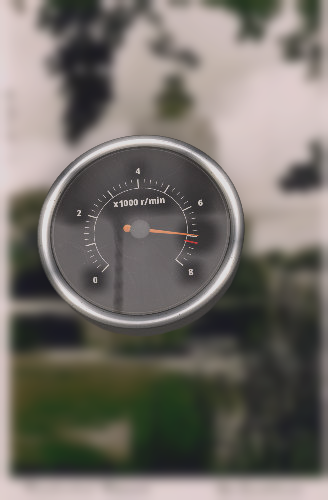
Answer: {"value": 7000, "unit": "rpm"}
